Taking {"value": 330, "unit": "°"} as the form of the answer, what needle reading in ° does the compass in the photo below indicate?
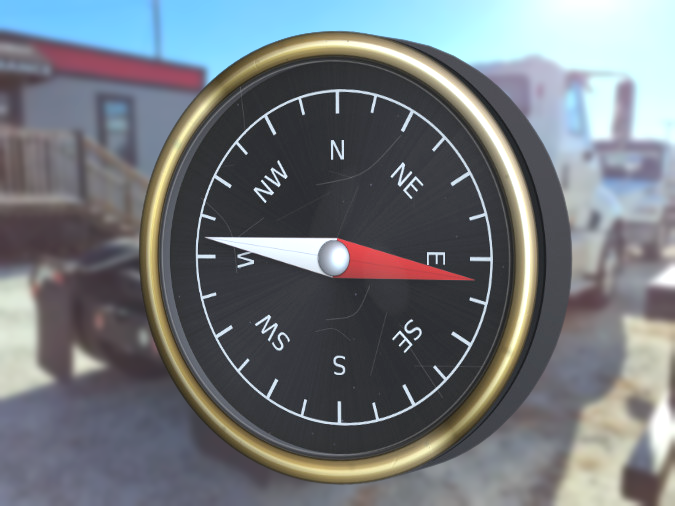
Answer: {"value": 97.5, "unit": "°"}
